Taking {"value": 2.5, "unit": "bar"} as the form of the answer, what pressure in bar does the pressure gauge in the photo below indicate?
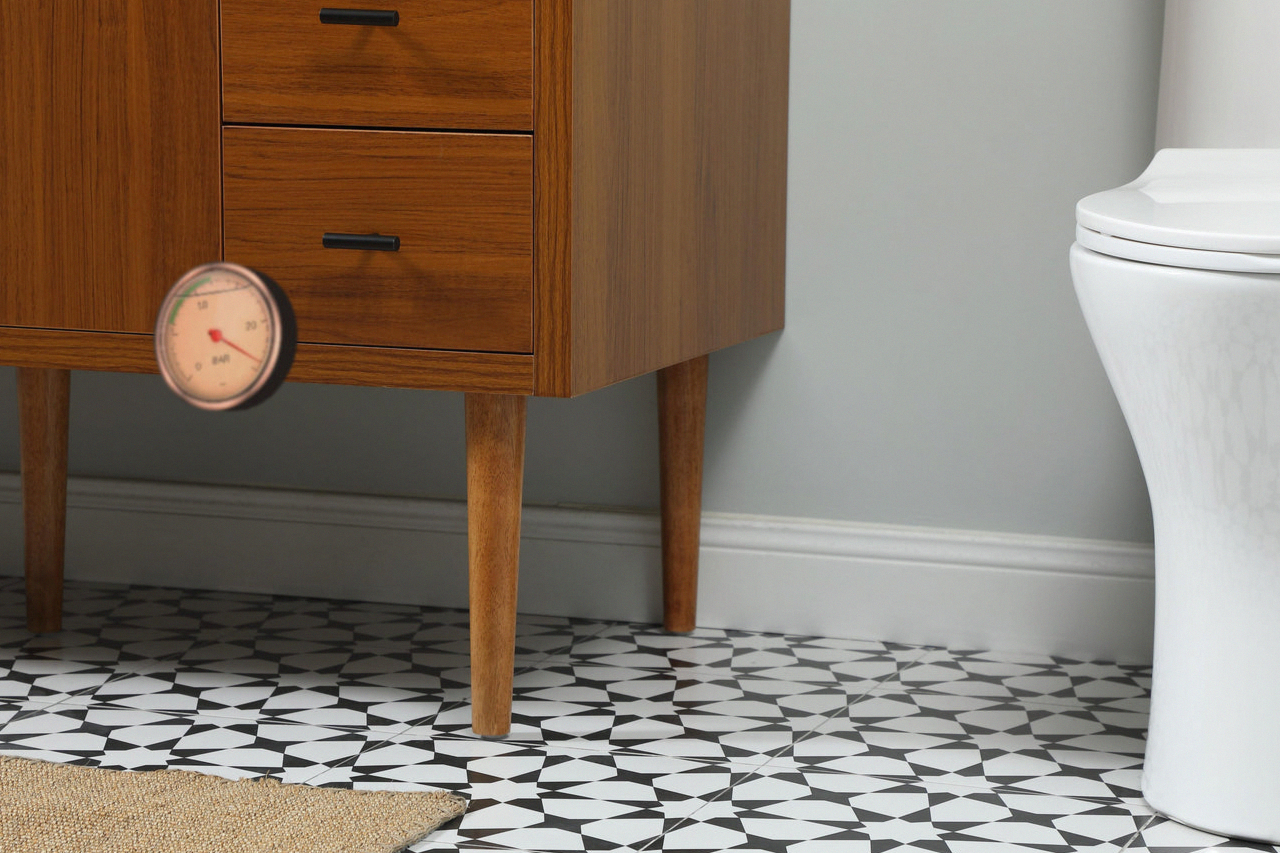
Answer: {"value": 24, "unit": "bar"}
